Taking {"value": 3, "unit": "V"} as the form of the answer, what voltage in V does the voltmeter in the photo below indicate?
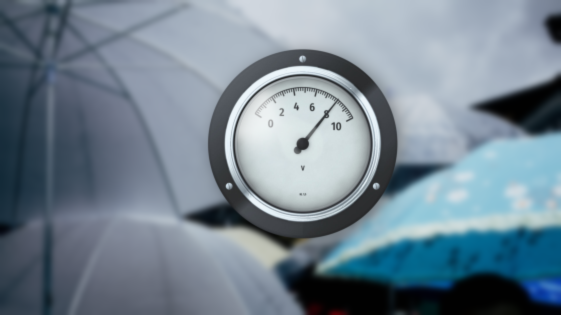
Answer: {"value": 8, "unit": "V"}
